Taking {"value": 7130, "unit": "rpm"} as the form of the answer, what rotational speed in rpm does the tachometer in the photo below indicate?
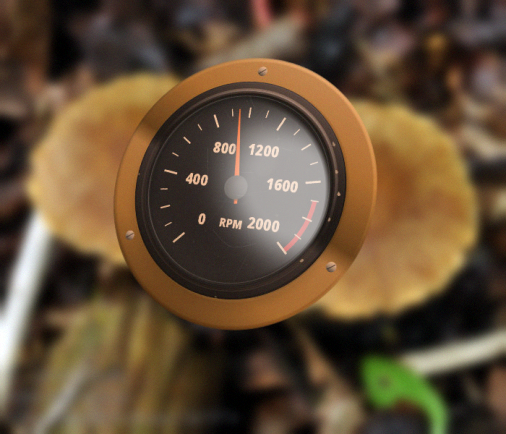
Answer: {"value": 950, "unit": "rpm"}
